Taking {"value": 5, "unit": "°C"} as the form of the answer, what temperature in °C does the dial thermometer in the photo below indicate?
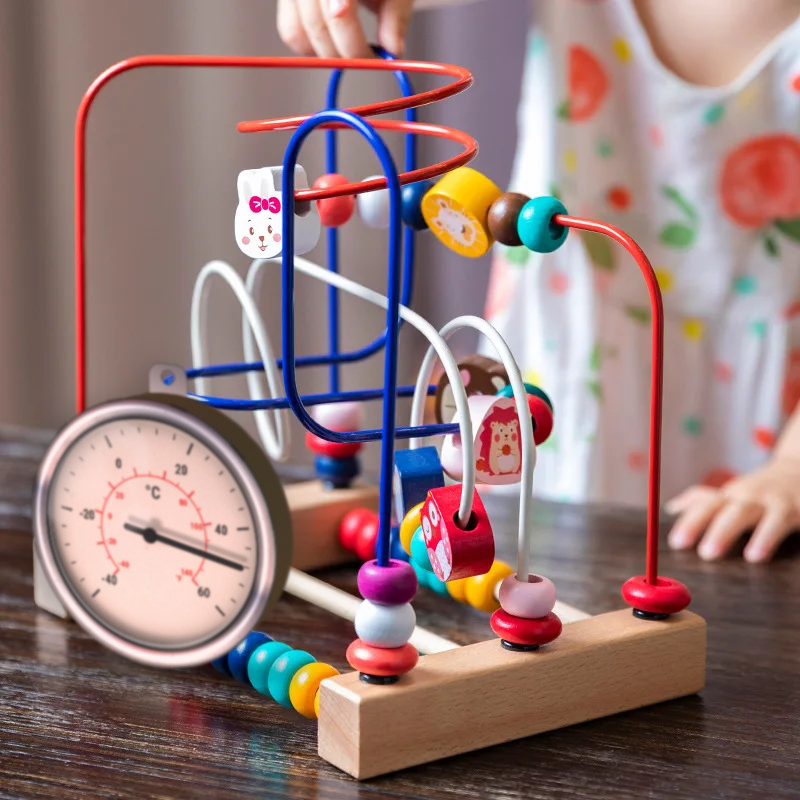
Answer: {"value": 48, "unit": "°C"}
